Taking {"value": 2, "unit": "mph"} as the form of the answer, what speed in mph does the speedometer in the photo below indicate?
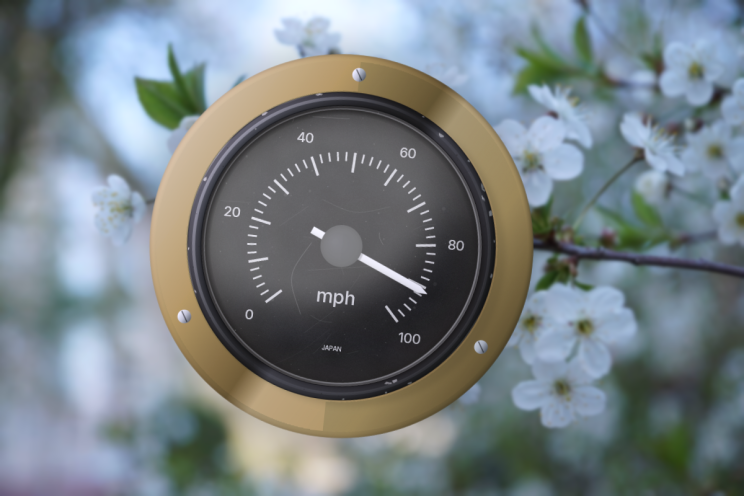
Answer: {"value": 91, "unit": "mph"}
